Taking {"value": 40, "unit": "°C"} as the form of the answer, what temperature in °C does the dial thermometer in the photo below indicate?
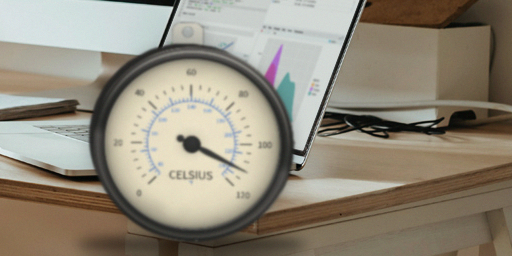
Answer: {"value": 112, "unit": "°C"}
